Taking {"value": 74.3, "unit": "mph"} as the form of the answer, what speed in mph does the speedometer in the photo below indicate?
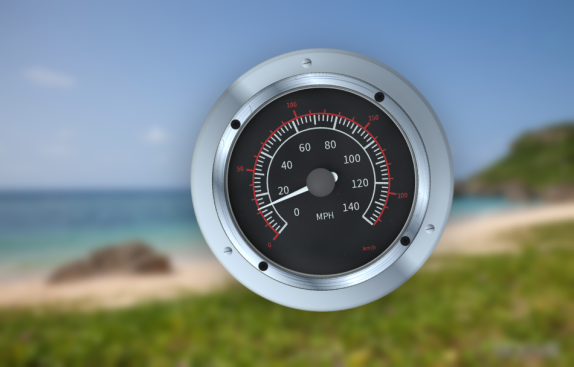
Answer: {"value": 14, "unit": "mph"}
